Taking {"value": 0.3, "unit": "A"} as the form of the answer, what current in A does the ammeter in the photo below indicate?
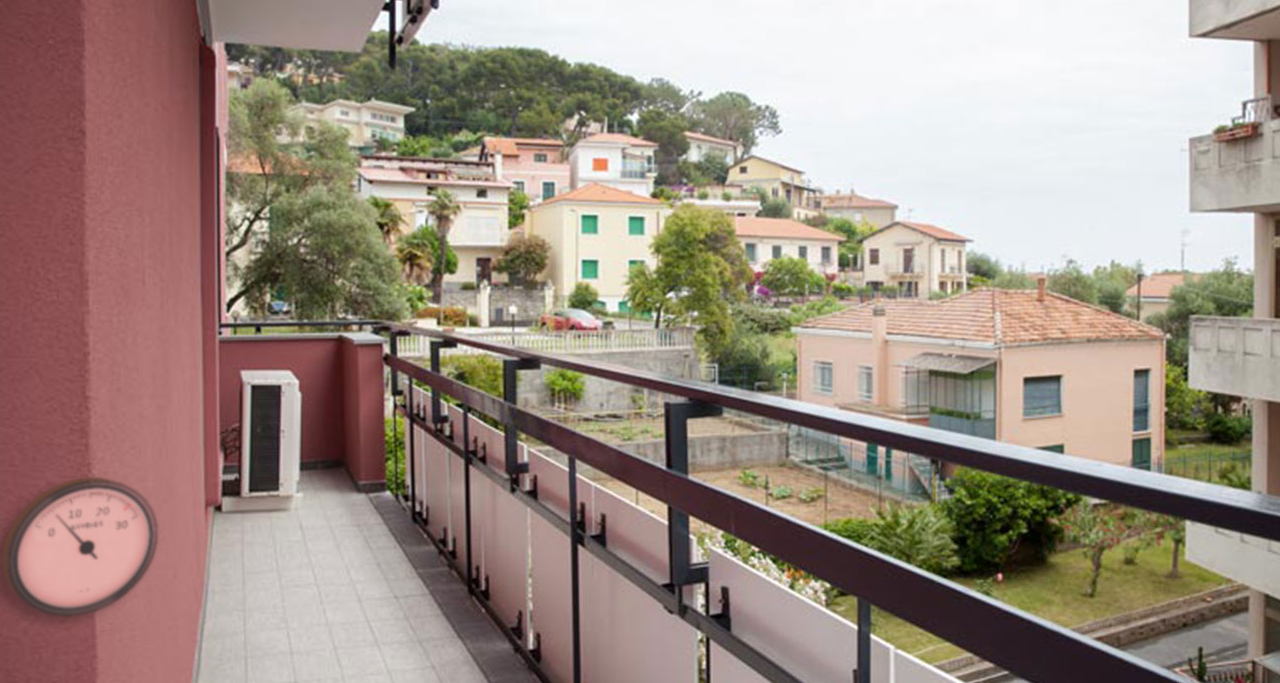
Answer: {"value": 5, "unit": "A"}
